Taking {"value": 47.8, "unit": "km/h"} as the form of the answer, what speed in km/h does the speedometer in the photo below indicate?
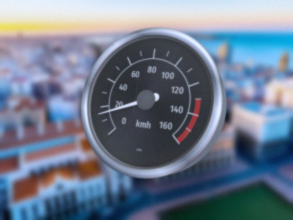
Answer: {"value": 15, "unit": "km/h"}
